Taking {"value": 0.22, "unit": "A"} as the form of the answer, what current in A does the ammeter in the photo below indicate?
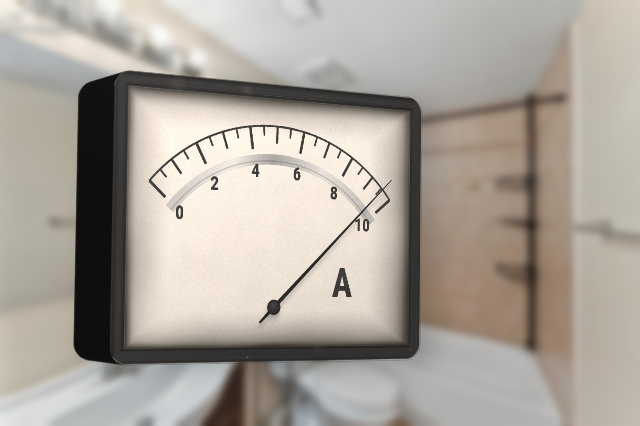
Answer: {"value": 9.5, "unit": "A"}
